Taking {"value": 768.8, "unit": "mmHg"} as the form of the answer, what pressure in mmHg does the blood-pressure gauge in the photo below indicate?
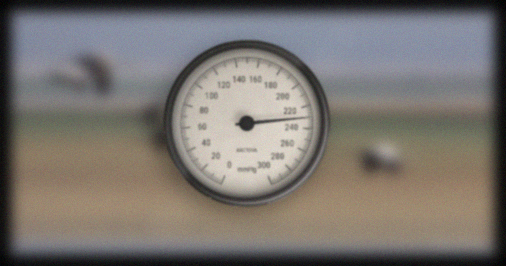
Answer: {"value": 230, "unit": "mmHg"}
